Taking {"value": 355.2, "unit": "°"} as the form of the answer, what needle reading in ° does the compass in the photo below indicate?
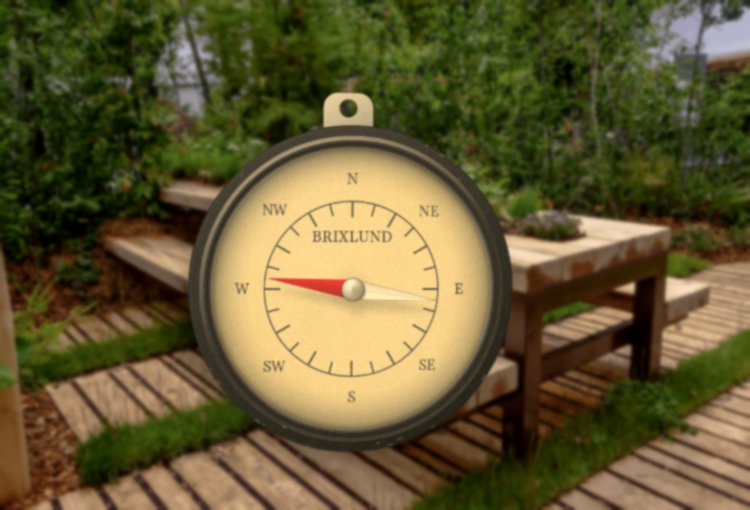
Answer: {"value": 277.5, "unit": "°"}
